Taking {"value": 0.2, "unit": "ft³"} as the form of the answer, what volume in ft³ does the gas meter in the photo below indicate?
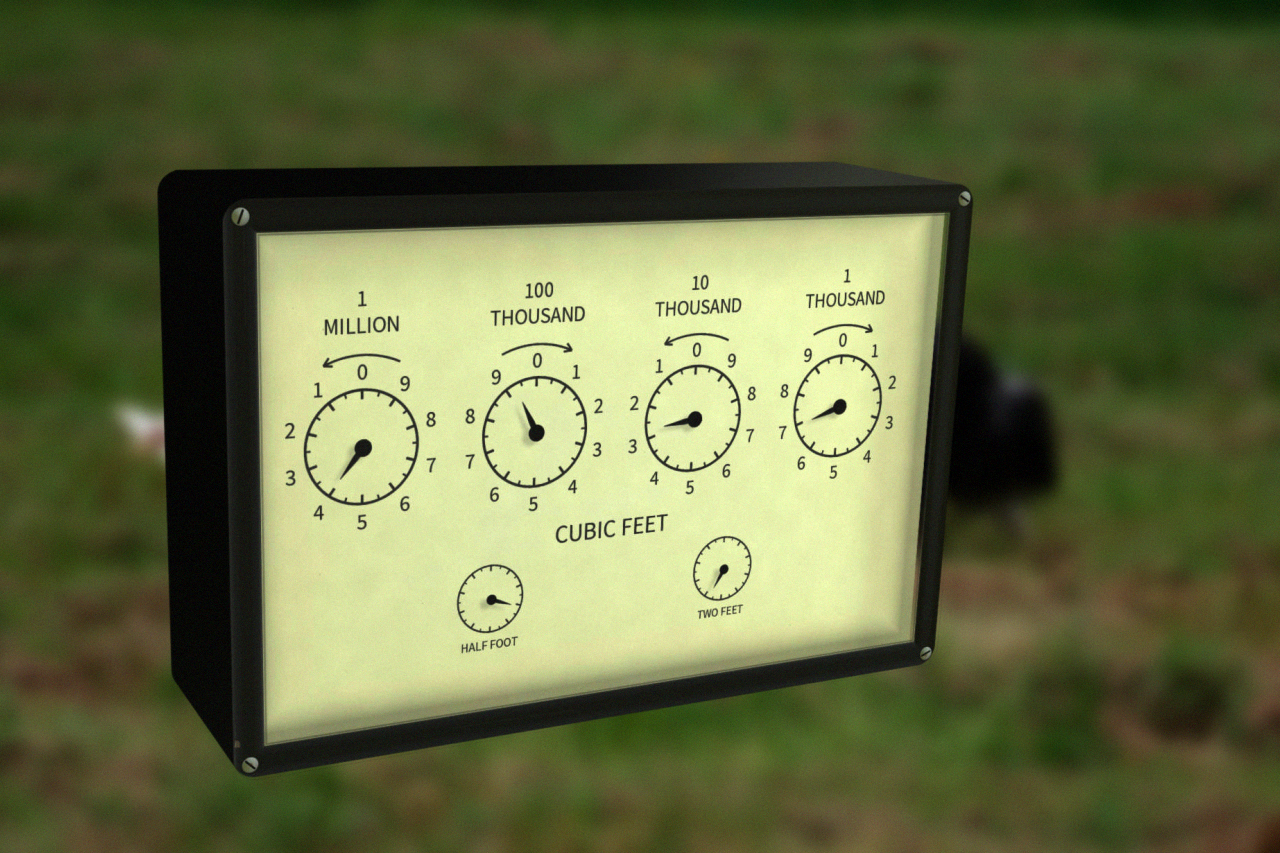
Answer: {"value": 392700, "unit": "ft³"}
